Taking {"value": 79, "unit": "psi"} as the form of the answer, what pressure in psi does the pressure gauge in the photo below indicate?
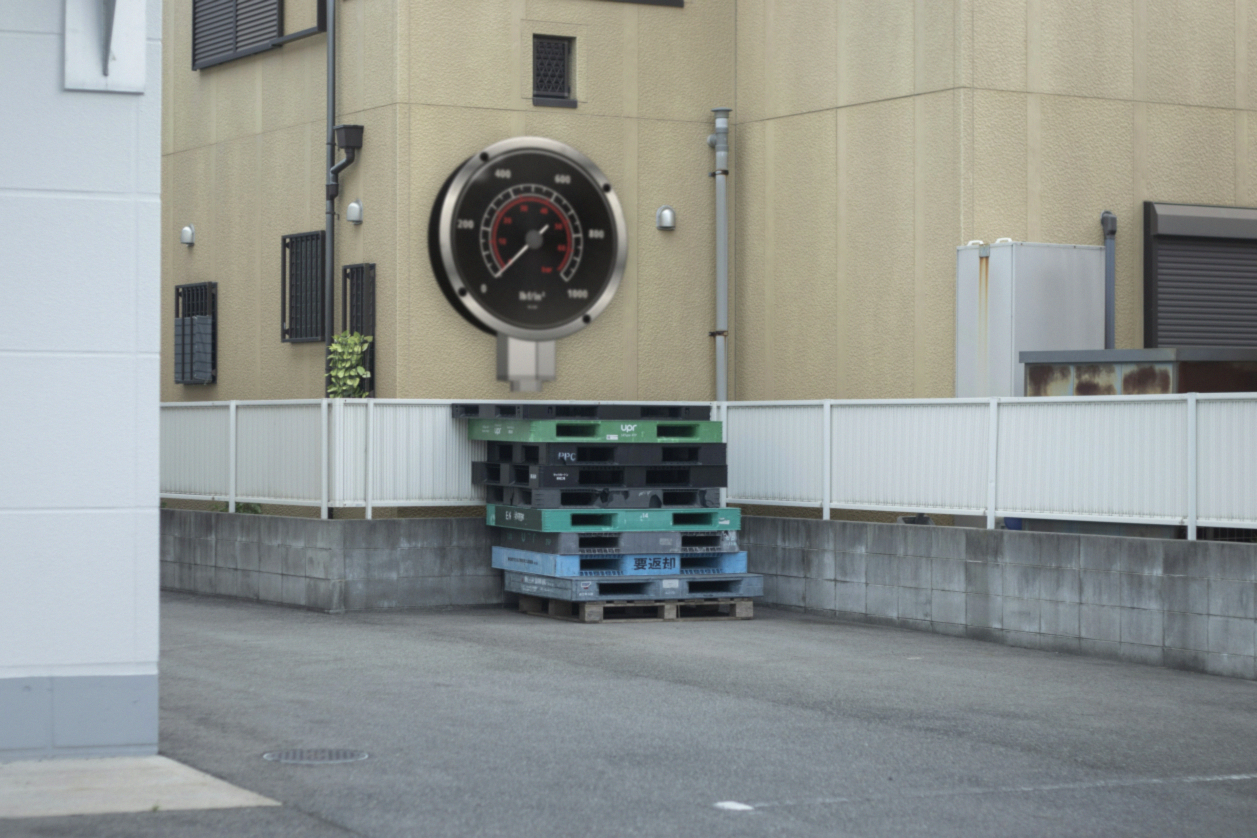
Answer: {"value": 0, "unit": "psi"}
